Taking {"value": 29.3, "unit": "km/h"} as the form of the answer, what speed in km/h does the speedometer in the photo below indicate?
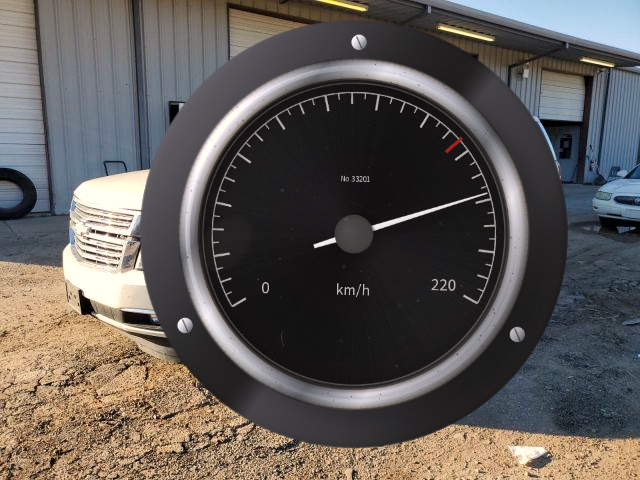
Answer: {"value": 177.5, "unit": "km/h"}
